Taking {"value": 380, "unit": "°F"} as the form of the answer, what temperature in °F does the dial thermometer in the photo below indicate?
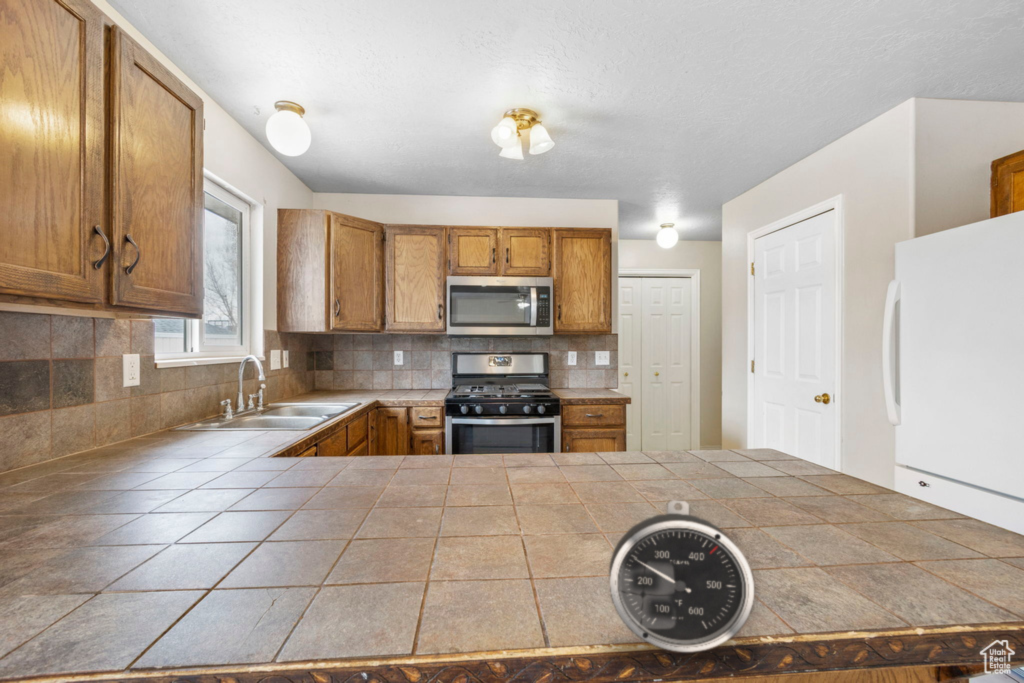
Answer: {"value": 250, "unit": "°F"}
